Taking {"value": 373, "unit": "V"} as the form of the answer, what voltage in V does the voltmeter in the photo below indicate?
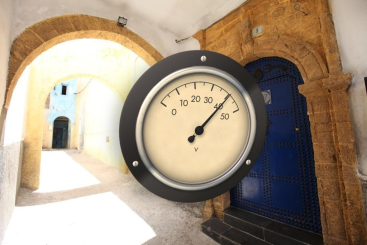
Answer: {"value": 40, "unit": "V"}
